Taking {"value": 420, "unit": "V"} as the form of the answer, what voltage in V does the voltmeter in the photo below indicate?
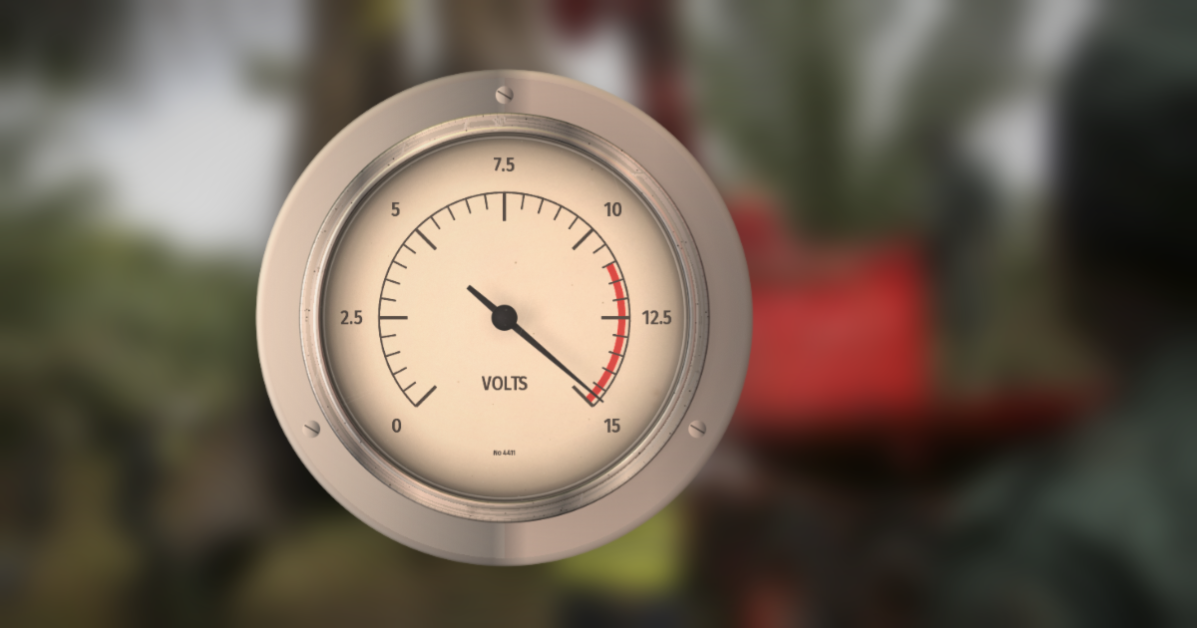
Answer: {"value": 14.75, "unit": "V"}
